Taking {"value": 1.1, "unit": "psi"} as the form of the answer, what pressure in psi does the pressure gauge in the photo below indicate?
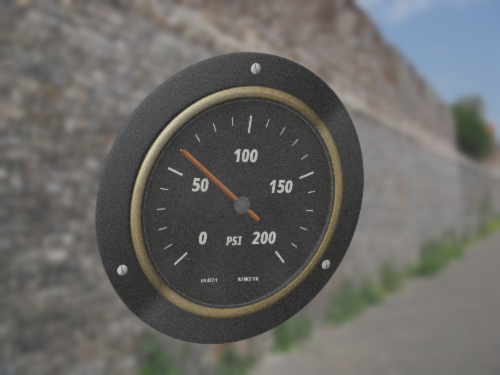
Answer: {"value": 60, "unit": "psi"}
